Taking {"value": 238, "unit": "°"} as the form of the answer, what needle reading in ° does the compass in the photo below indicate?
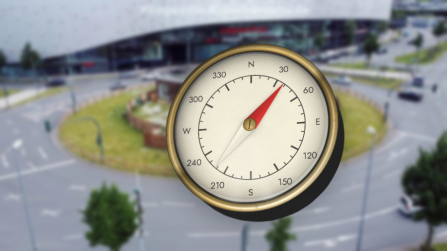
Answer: {"value": 40, "unit": "°"}
